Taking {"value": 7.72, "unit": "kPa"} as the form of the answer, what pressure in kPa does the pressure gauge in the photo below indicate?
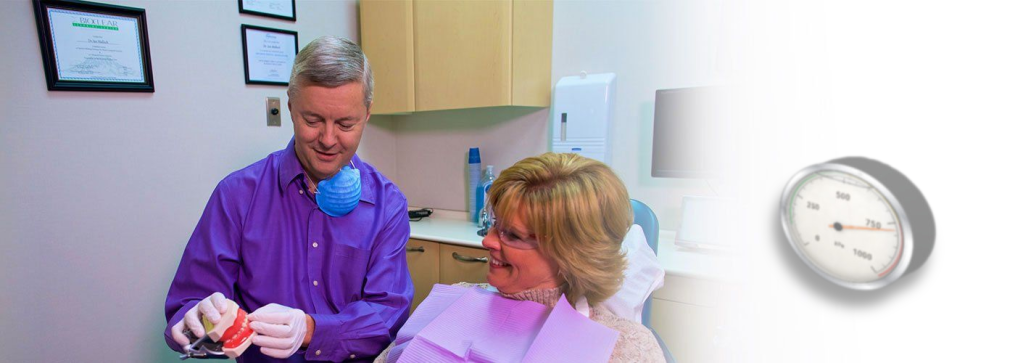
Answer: {"value": 775, "unit": "kPa"}
